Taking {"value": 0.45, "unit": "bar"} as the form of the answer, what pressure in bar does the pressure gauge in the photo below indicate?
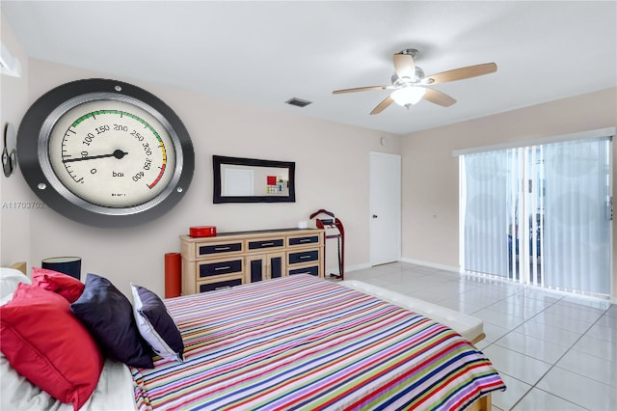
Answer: {"value": 40, "unit": "bar"}
